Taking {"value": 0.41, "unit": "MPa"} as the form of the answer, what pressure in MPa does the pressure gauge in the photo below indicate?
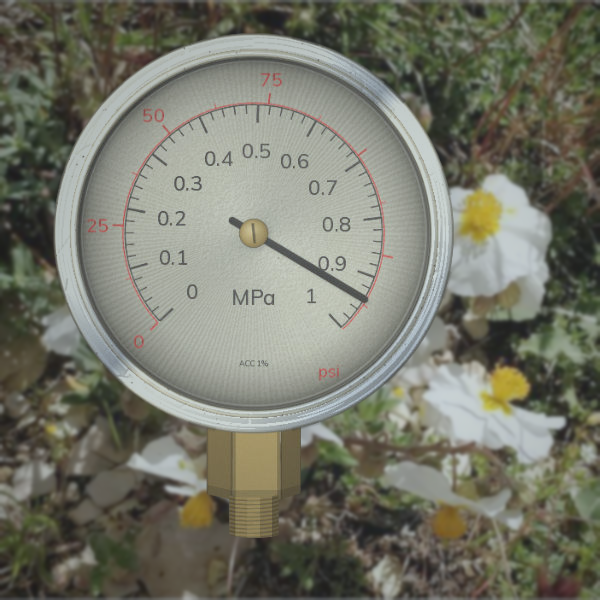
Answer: {"value": 0.94, "unit": "MPa"}
